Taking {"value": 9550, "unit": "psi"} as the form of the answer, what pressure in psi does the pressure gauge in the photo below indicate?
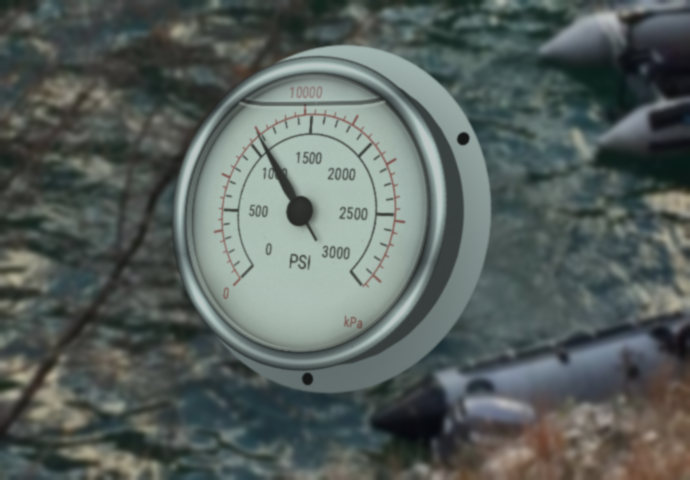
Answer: {"value": 1100, "unit": "psi"}
